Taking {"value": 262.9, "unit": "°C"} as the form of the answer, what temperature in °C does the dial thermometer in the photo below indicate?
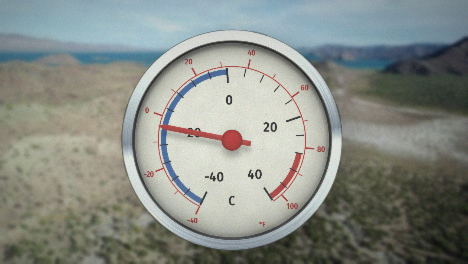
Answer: {"value": -20, "unit": "°C"}
